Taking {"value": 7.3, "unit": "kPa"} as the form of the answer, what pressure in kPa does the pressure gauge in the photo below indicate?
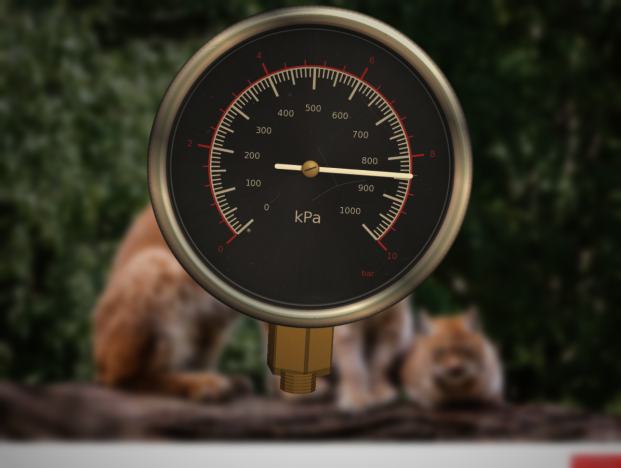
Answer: {"value": 840, "unit": "kPa"}
